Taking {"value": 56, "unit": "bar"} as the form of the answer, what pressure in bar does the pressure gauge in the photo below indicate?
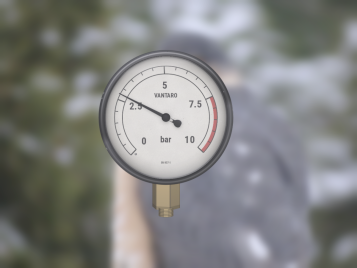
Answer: {"value": 2.75, "unit": "bar"}
